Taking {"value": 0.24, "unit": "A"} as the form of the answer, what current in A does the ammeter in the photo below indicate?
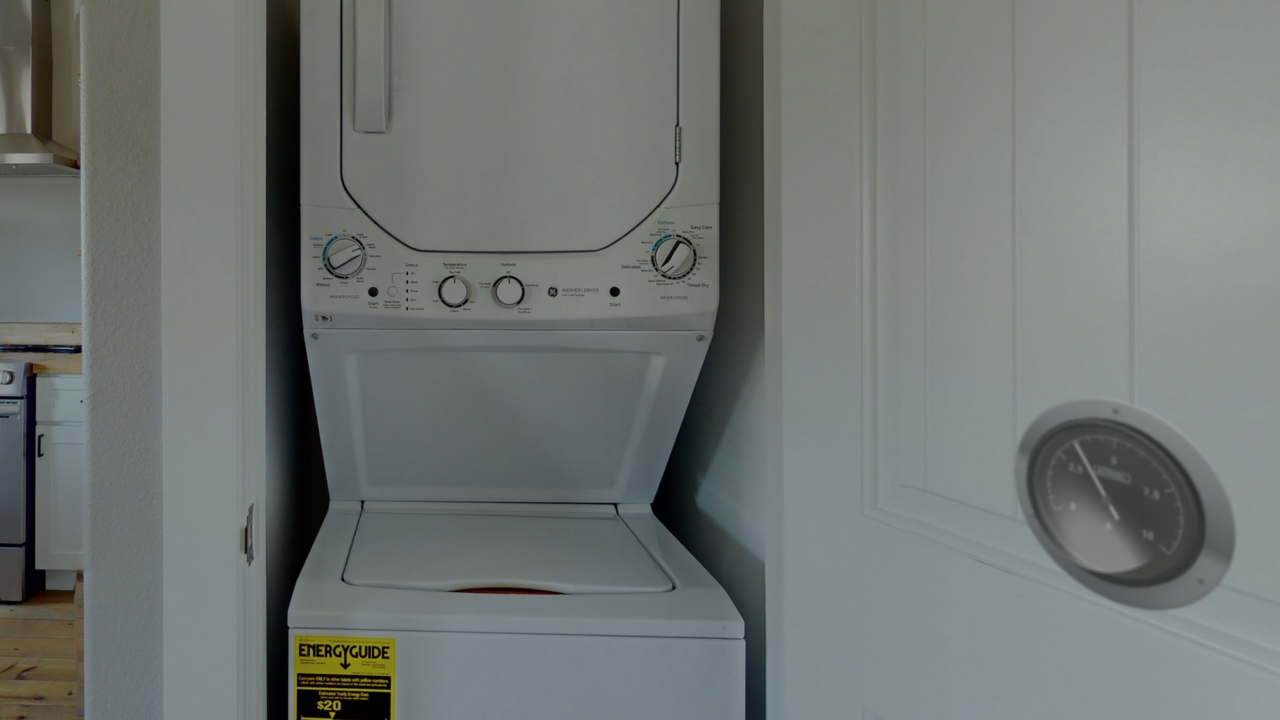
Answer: {"value": 3.5, "unit": "A"}
